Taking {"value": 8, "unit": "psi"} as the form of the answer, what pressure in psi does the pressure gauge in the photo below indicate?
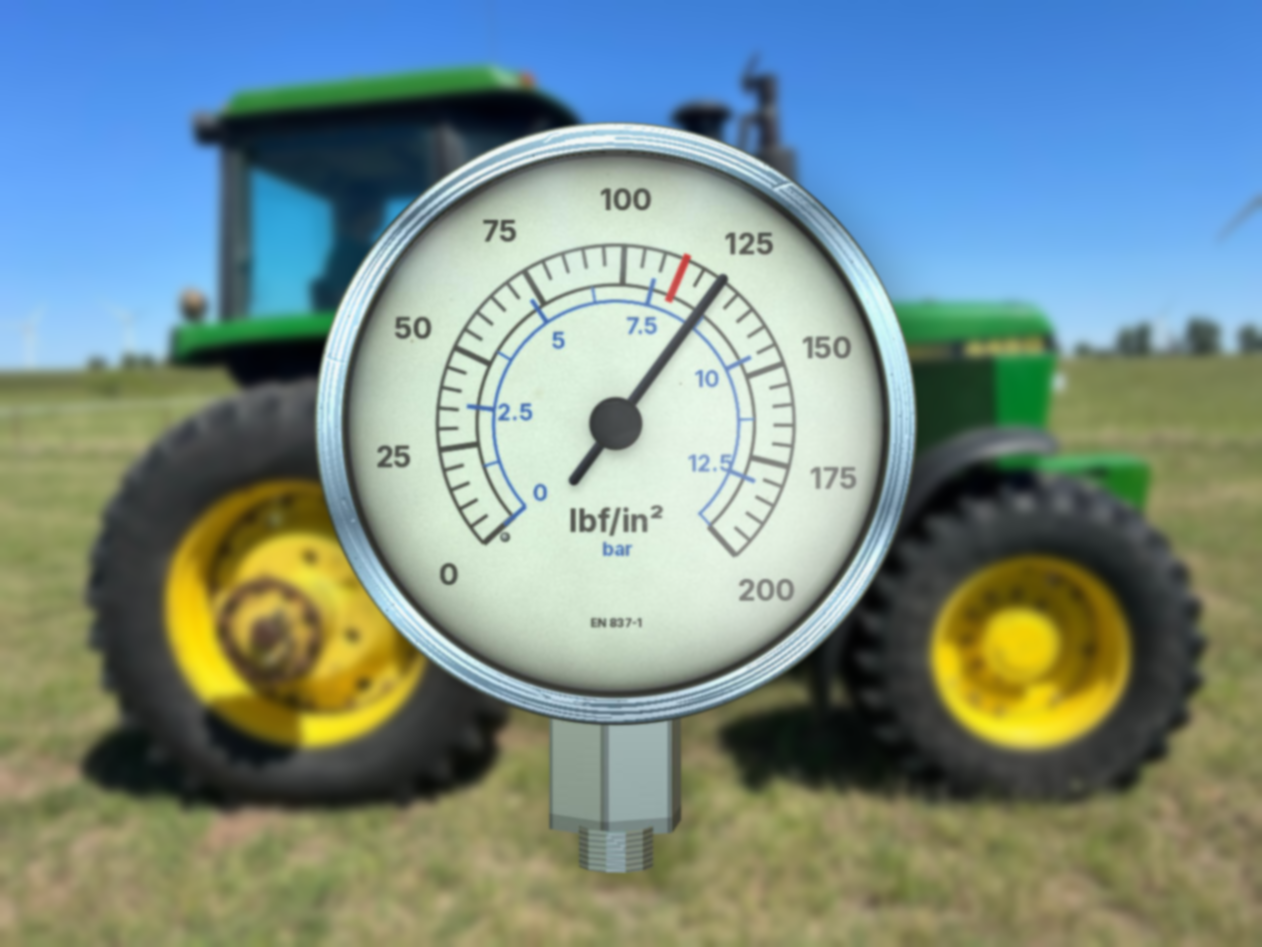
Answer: {"value": 125, "unit": "psi"}
